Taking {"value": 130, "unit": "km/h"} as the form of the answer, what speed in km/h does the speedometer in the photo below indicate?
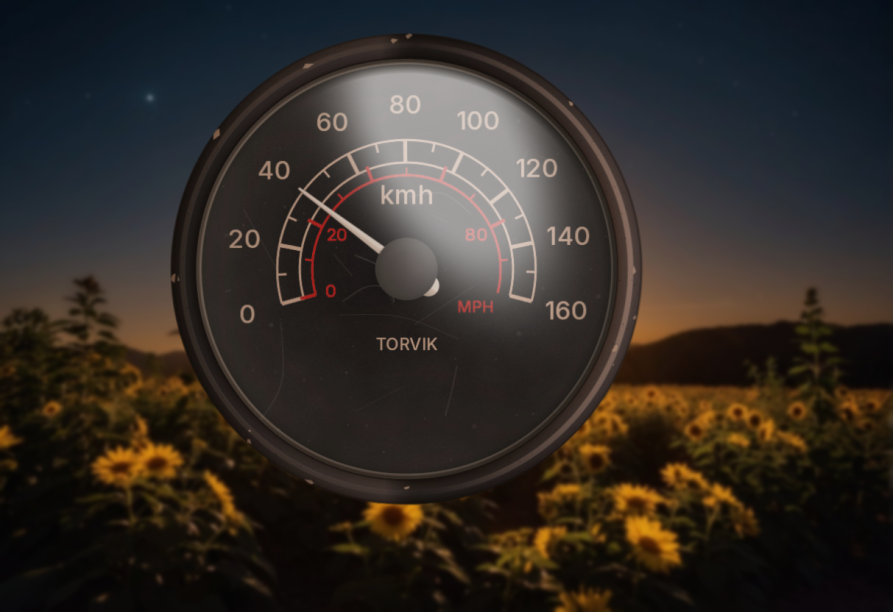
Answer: {"value": 40, "unit": "km/h"}
